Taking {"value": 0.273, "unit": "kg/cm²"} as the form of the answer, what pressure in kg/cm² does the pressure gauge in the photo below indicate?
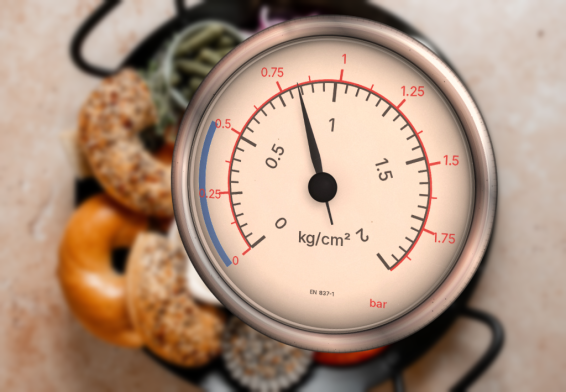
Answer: {"value": 0.85, "unit": "kg/cm²"}
